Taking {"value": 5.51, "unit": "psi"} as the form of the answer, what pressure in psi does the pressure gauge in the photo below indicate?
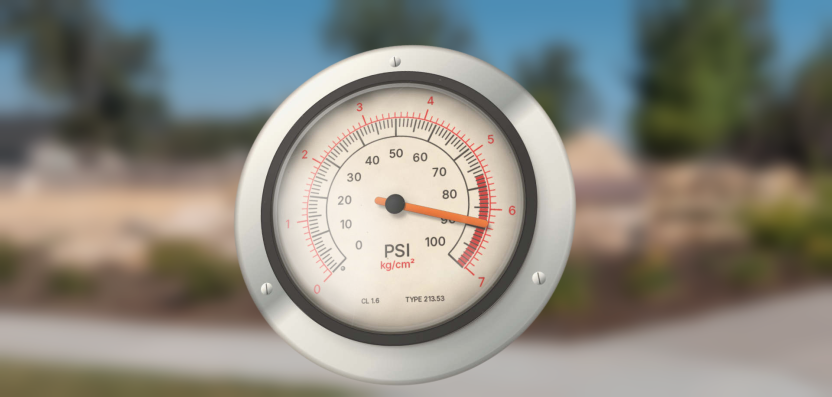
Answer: {"value": 89, "unit": "psi"}
